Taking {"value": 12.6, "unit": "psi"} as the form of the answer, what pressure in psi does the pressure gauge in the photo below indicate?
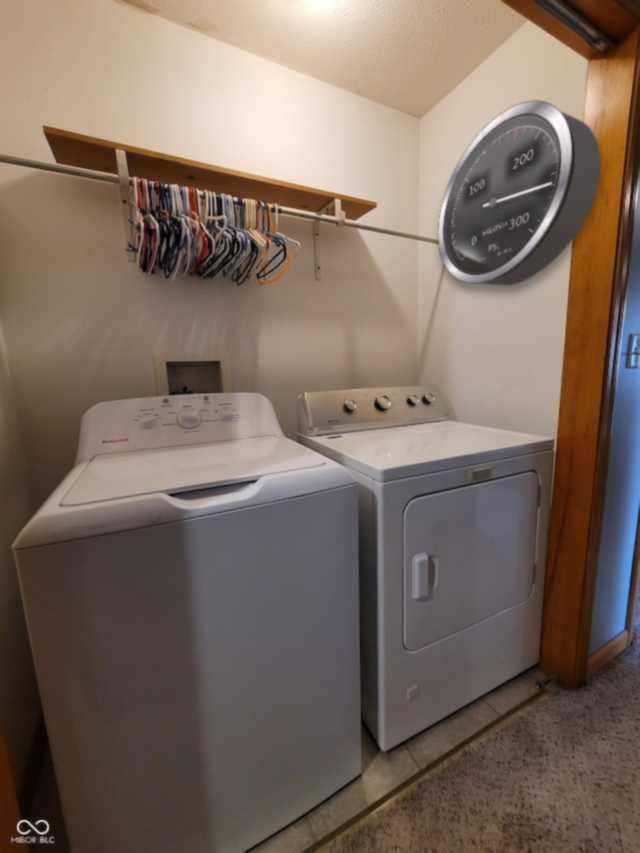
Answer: {"value": 260, "unit": "psi"}
